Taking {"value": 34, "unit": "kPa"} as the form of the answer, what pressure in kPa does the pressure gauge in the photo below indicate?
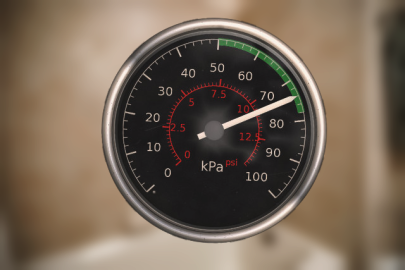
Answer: {"value": 74, "unit": "kPa"}
